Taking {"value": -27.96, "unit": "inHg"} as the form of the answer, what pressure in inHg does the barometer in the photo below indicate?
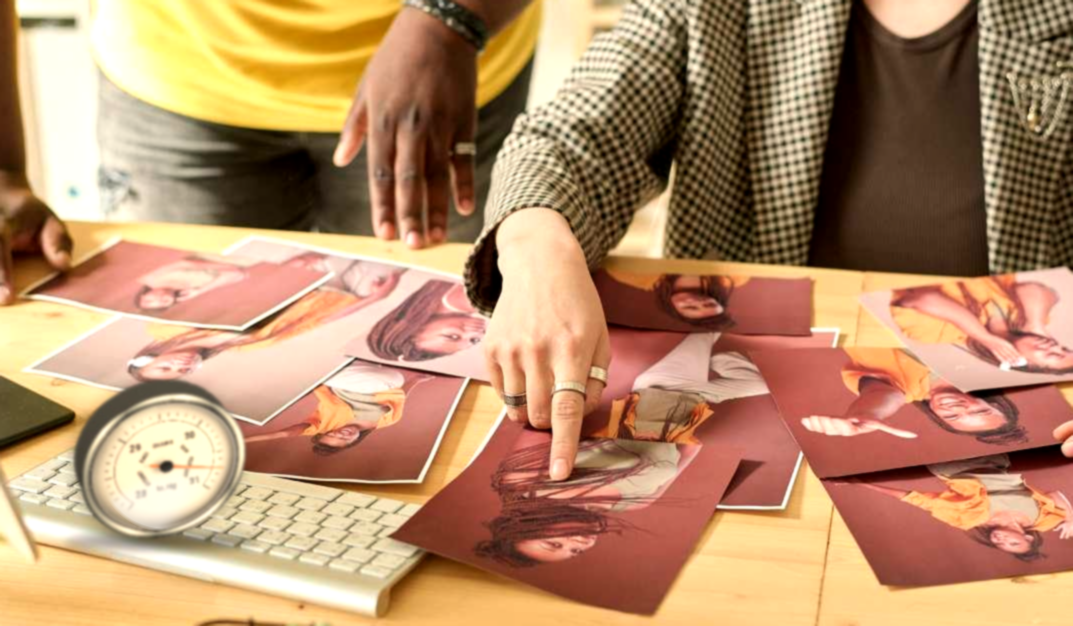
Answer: {"value": 30.7, "unit": "inHg"}
